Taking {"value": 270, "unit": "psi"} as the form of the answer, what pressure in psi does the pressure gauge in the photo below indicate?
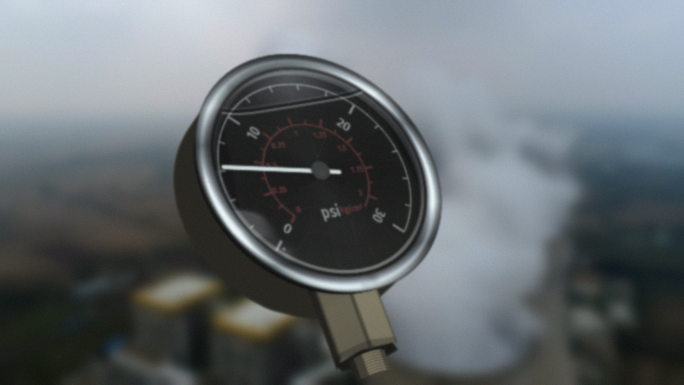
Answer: {"value": 6, "unit": "psi"}
